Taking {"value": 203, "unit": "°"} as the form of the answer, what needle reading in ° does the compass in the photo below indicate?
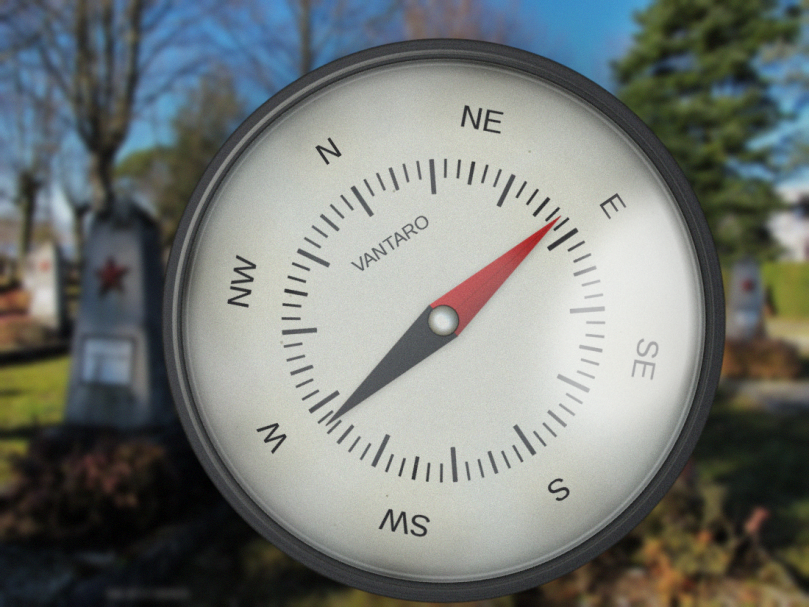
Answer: {"value": 82.5, "unit": "°"}
